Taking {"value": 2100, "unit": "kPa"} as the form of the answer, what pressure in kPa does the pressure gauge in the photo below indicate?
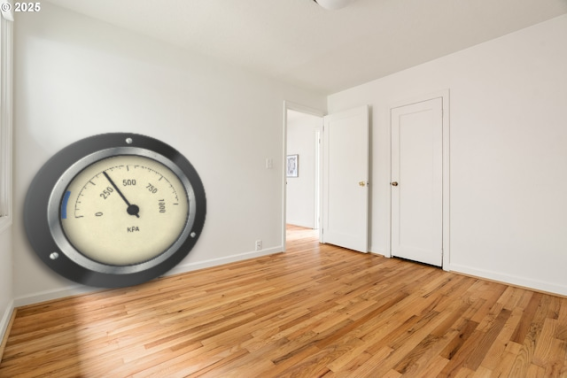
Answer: {"value": 350, "unit": "kPa"}
